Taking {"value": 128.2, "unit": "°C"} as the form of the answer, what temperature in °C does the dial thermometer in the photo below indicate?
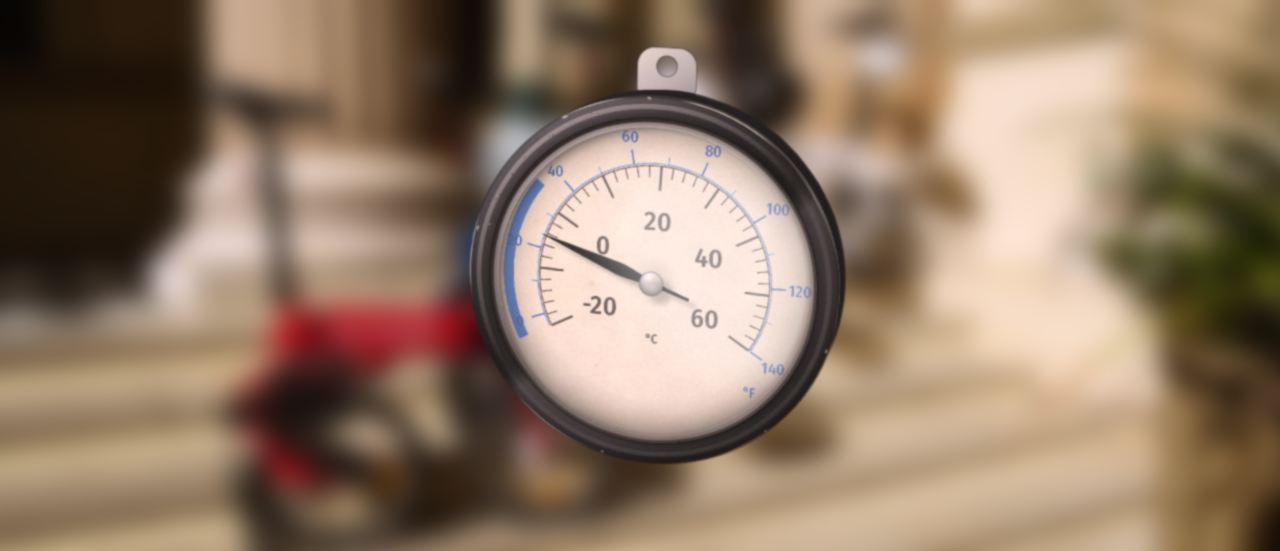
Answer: {"value": -4, "unit": "°C"}
